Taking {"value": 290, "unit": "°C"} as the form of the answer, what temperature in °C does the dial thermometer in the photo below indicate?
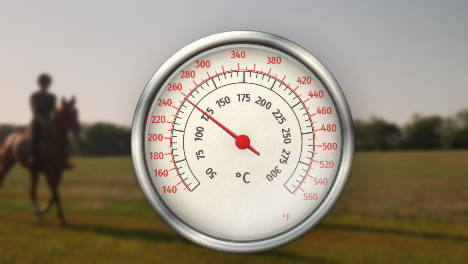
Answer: {"value": 125, "unit": "°C"}
